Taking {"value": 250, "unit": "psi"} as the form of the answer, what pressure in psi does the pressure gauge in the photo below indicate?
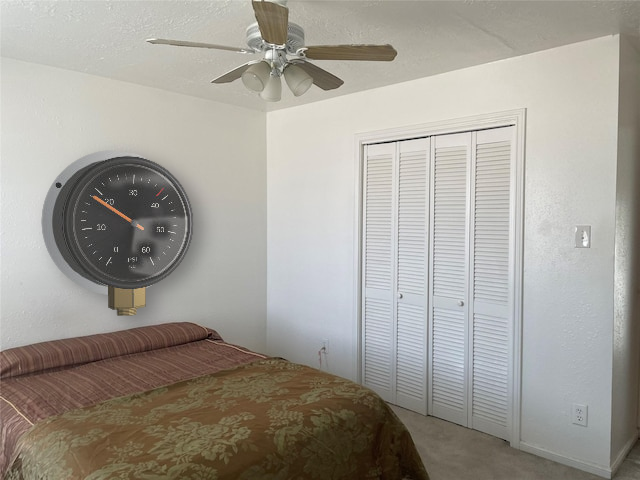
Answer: {"value": 18, "unit": "psi"}
